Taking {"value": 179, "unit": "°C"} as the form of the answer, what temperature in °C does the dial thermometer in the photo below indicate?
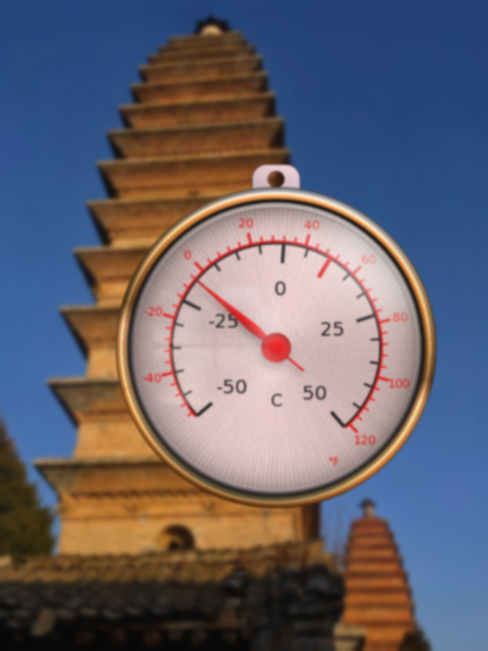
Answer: {"value": -20, "unit": "°C"}
